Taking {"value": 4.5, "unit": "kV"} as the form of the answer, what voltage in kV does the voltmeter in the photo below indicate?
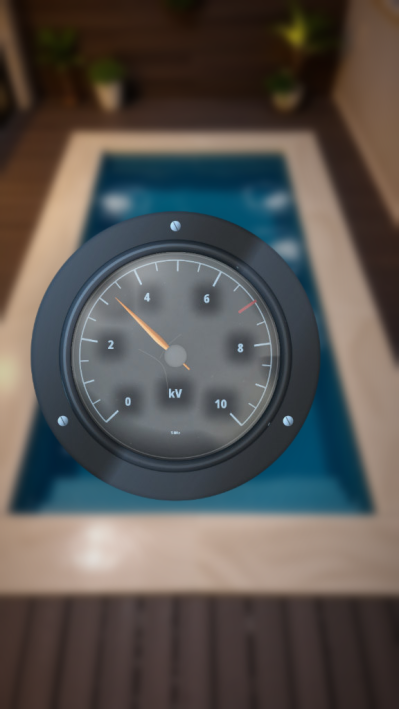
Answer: {"value": 3.25, "unit": "kV"}
